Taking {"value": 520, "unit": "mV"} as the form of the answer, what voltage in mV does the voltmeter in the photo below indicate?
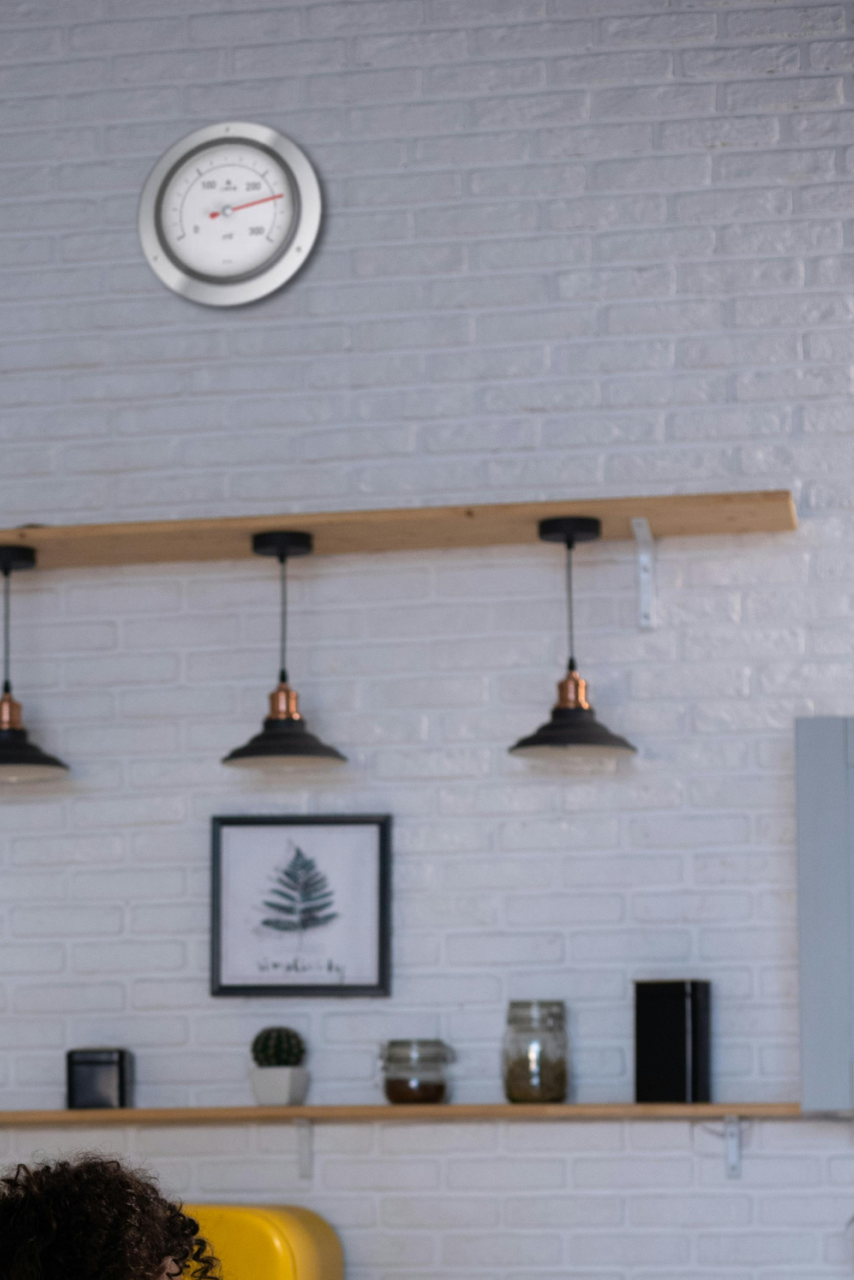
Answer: {"value": 240, "unit": "mV"}
